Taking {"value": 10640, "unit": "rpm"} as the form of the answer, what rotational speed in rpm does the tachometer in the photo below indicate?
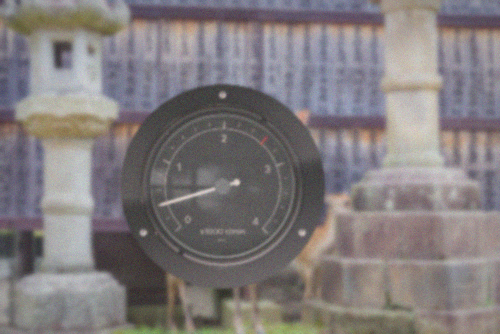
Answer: {"value": 400, "unit": "rpm"}
